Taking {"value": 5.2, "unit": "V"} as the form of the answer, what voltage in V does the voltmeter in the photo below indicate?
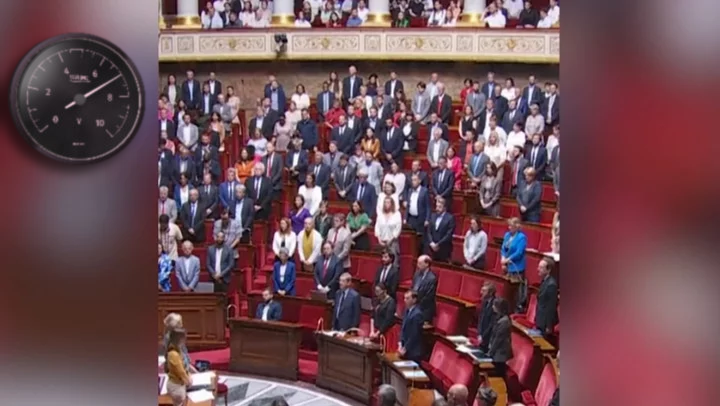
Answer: {"value": 7, "unit": "V"}
